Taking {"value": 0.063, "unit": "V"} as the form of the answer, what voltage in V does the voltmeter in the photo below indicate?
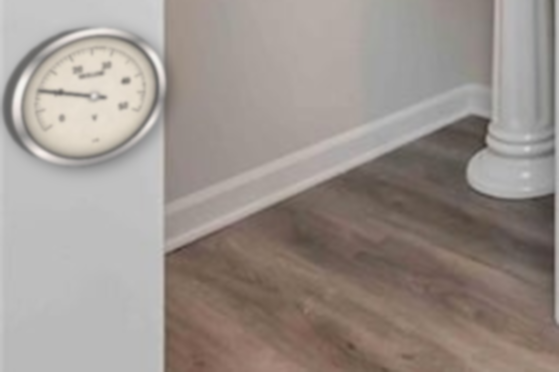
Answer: {"value": 10, "unit": "V"}
